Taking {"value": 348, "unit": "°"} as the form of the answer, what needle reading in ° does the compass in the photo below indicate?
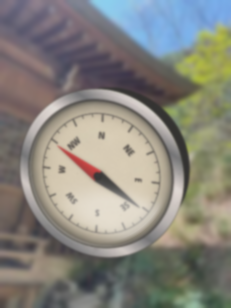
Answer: {"value": 300, "unit": "°"}
